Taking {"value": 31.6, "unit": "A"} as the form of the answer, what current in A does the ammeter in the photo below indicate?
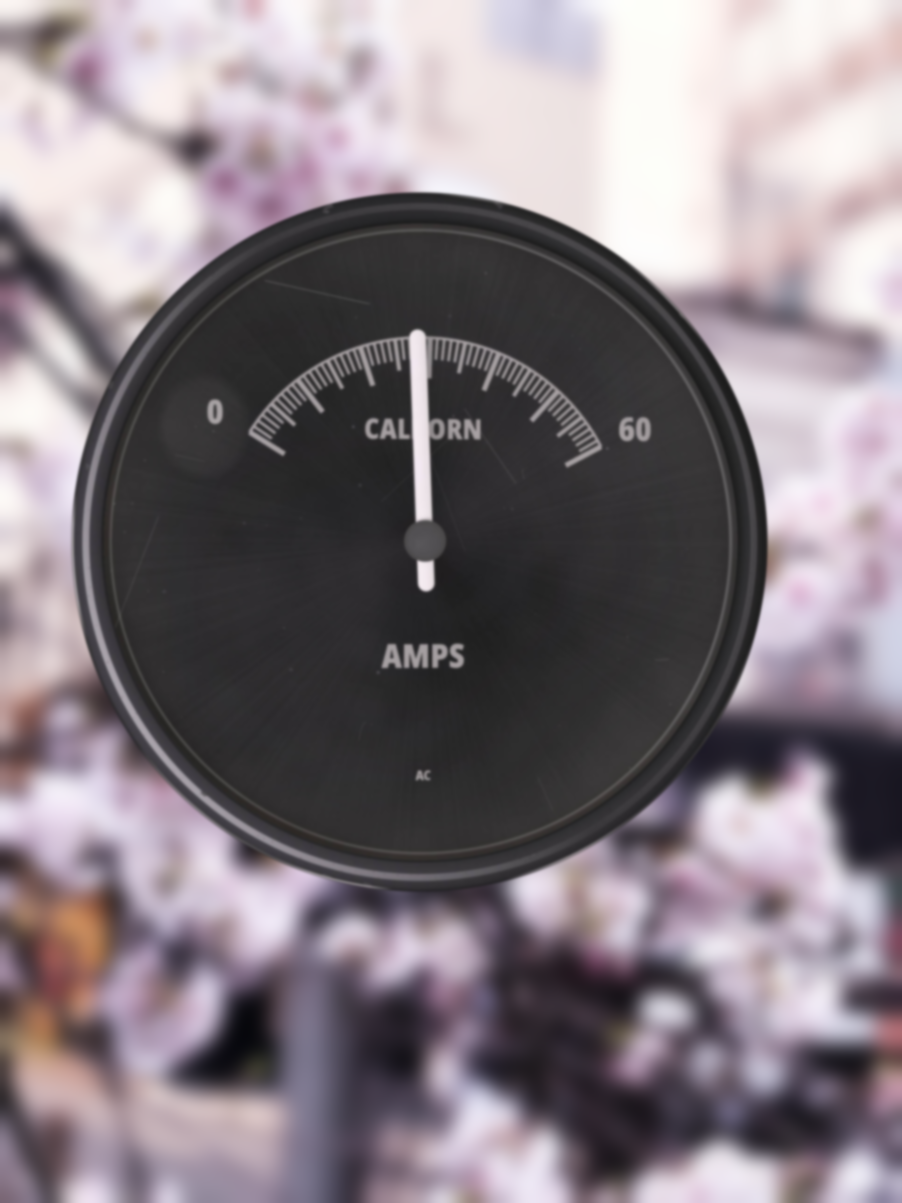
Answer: {"value": 28, "unit": "A"}
